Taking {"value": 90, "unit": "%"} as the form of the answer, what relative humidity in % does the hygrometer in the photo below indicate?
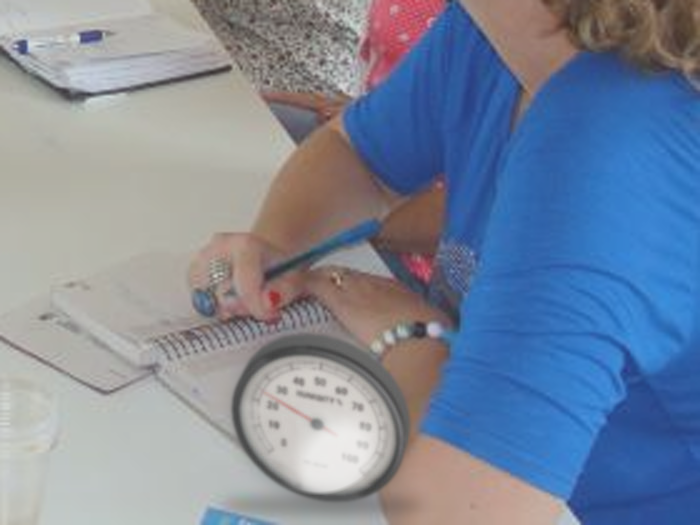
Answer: {"value": 25, "unit": "%"}
